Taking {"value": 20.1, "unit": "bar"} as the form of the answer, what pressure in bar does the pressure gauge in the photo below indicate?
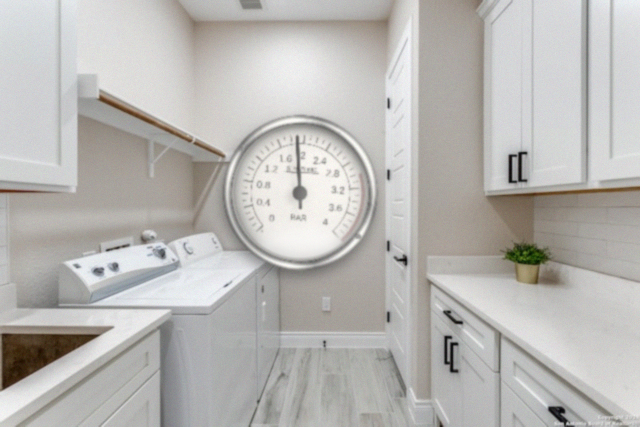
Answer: {"value": 1.9, "unit": "bar"}
